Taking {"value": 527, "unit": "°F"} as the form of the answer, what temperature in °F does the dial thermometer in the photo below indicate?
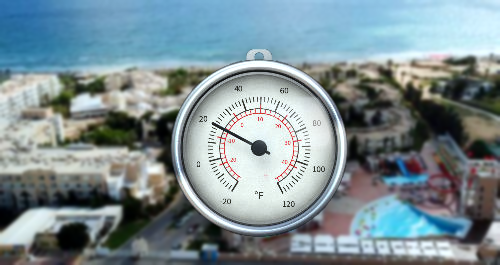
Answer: {"value": 20, "unit": "°F"}
